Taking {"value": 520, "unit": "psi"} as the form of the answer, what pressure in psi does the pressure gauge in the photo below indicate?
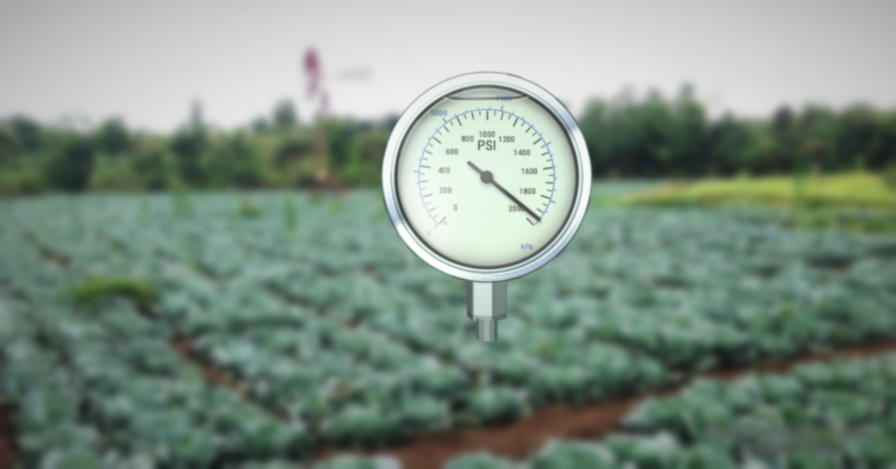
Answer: {"value": 1950, "unit": "psi"}
